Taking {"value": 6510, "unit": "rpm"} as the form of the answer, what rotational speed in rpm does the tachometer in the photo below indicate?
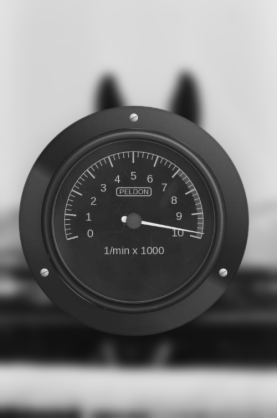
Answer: {"value": 9800, "unit": "rpm"}
